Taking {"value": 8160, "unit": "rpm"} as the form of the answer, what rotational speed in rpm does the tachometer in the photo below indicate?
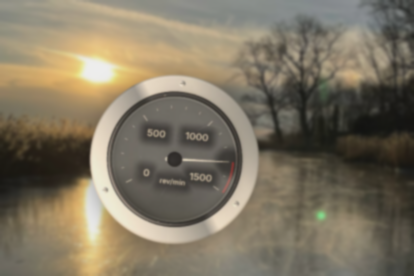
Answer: {"value": 1300, "unit": "rpm"}
